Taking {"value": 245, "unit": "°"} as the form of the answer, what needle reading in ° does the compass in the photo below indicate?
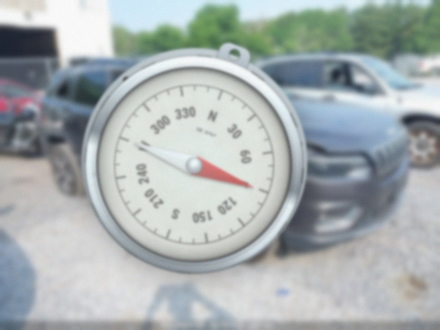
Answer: {"value": 90, "unit": "°"}
